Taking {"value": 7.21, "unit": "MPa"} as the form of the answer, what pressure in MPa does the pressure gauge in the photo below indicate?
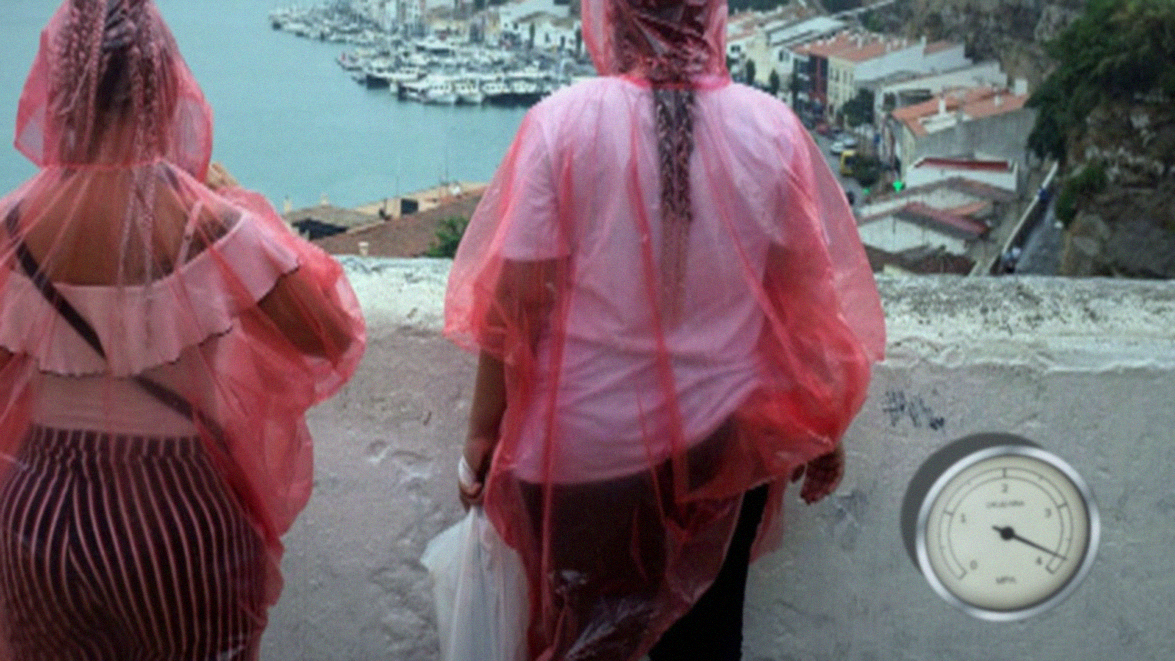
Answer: {"value": 3.75, "unit": "MPa"}
